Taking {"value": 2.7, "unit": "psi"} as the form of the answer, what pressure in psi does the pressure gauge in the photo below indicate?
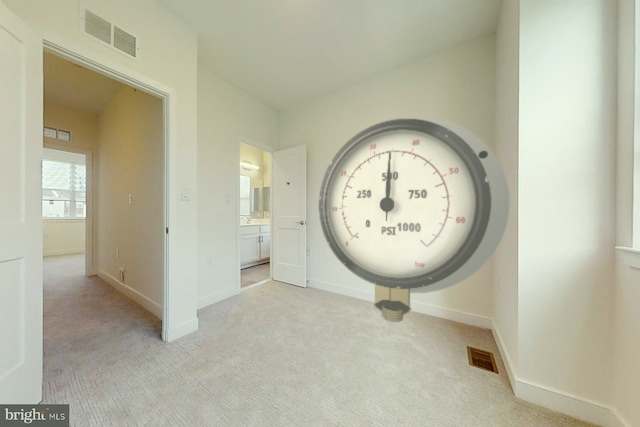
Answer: {"value": 500, "unit": "psi"}
